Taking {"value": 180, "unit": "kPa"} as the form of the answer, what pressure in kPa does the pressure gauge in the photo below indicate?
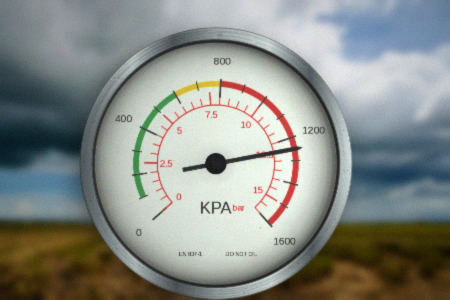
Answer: {"value": 1250, "unit": "kPa"}
